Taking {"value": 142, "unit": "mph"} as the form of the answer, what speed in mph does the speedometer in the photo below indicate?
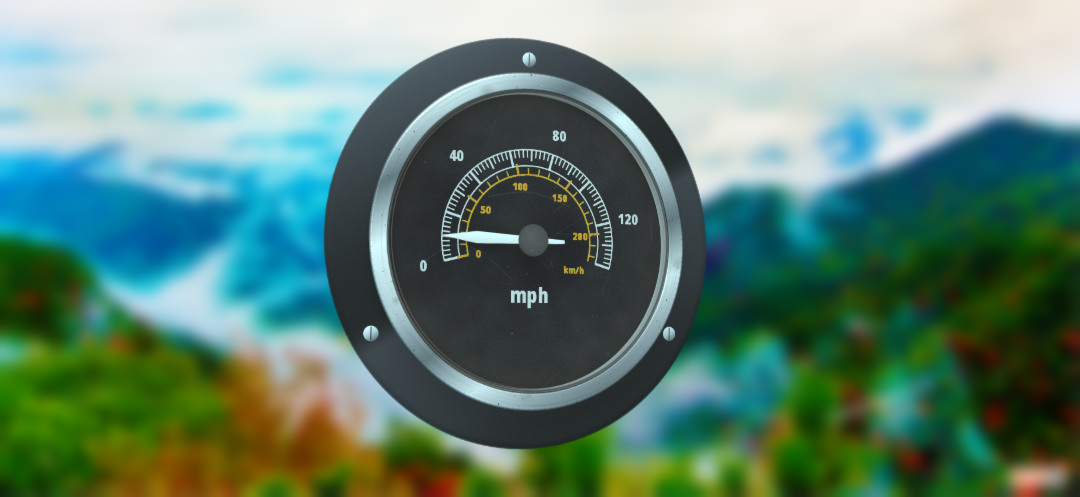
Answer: {"value": 10, "unit": "mph"}
